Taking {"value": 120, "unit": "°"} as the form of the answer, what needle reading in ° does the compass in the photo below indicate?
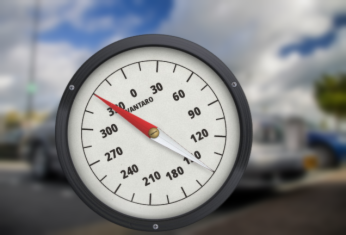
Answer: {"value": 330, "unit": "°"}
